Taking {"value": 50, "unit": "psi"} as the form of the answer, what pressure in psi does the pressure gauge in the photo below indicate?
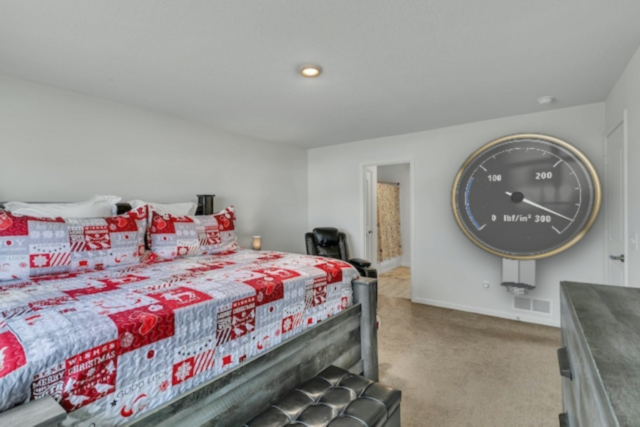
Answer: {"value": 280, "unit": "psi"}
